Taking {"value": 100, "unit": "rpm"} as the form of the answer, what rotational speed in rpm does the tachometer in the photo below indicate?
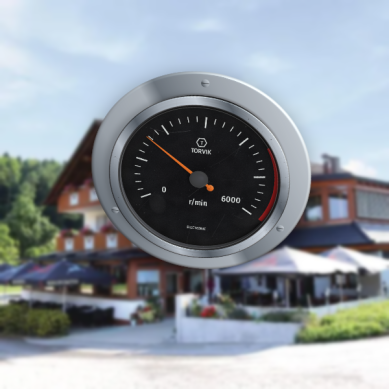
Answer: {"value": 1600, "unit": "rpm"}
